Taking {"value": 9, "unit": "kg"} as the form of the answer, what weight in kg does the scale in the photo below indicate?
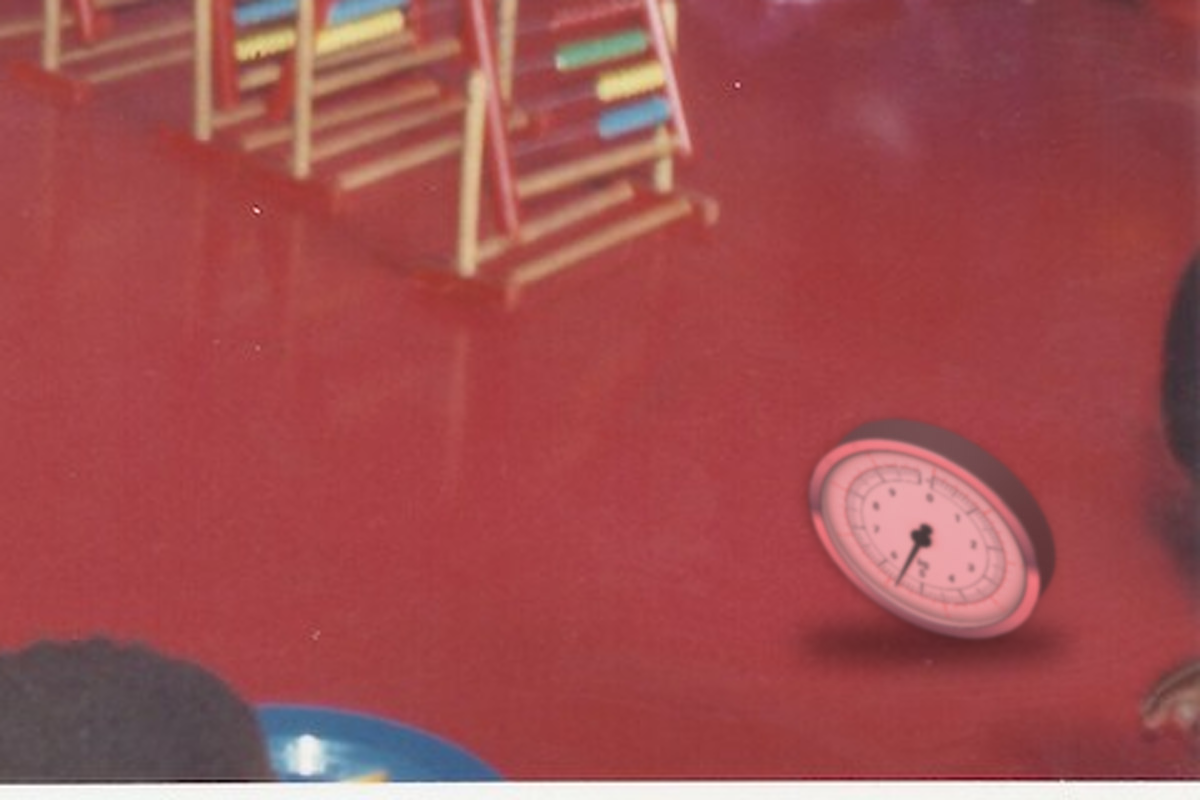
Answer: {"value": 5.5, "unit": "kg"}
